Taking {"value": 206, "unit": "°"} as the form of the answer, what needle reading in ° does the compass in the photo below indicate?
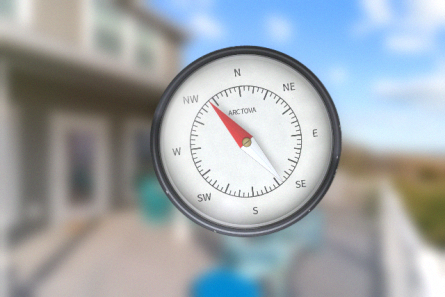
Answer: {"value": 325, "unit": "°"}
